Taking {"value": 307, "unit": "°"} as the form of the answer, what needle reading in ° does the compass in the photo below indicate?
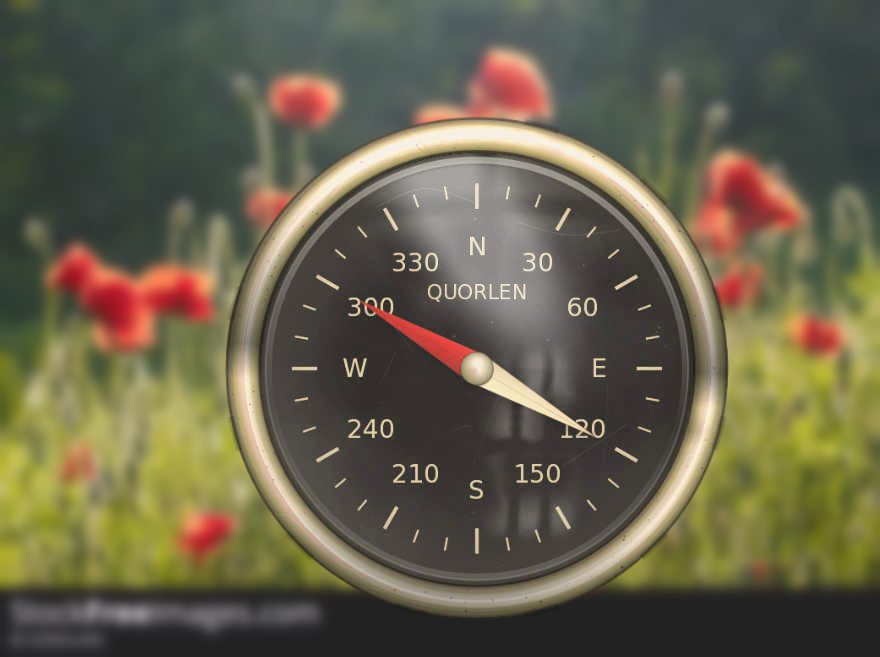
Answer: {"value": 300, "unit": "°"}
